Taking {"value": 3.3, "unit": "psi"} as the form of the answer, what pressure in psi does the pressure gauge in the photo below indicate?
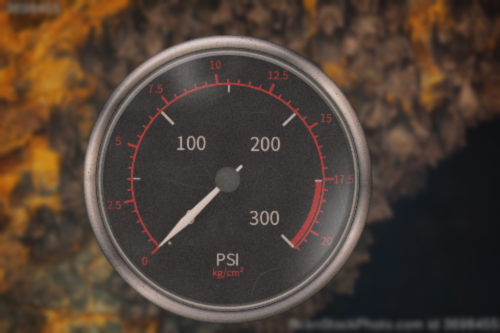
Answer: {"value": 0, "unit": "psi"}
